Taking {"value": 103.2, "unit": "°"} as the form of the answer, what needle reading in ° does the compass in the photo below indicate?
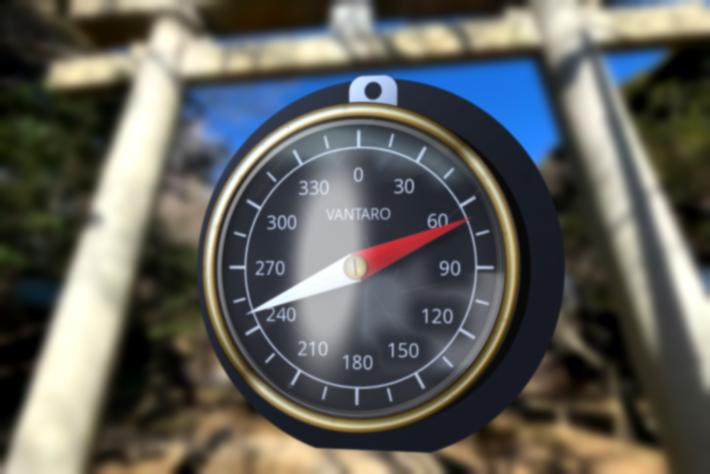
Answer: {"value": 67.5, "unit": "°"}
